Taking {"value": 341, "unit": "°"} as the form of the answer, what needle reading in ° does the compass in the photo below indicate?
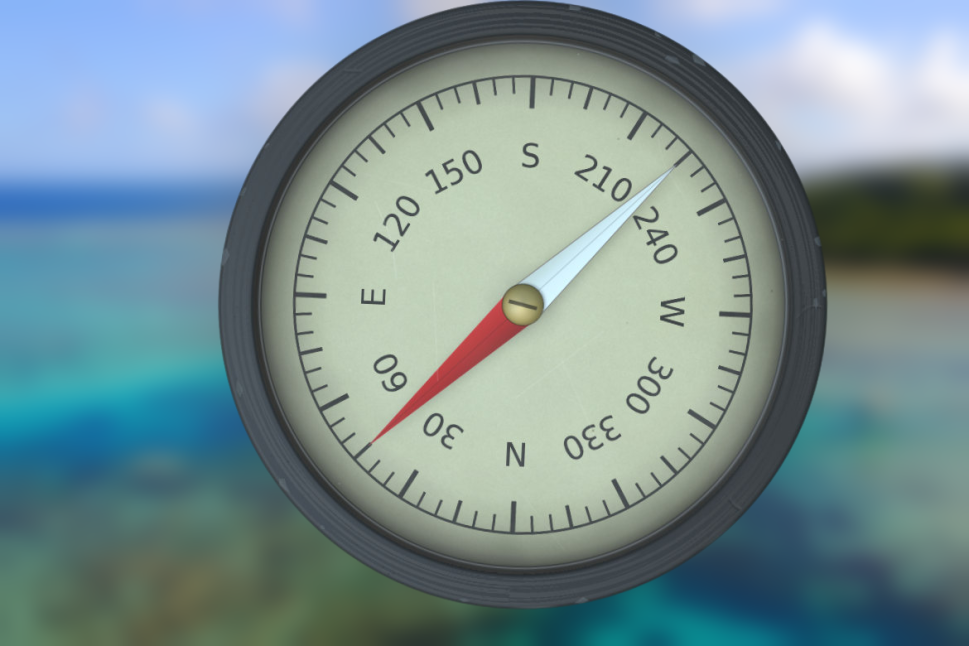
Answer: {"value": 45, "unit": "°"}
